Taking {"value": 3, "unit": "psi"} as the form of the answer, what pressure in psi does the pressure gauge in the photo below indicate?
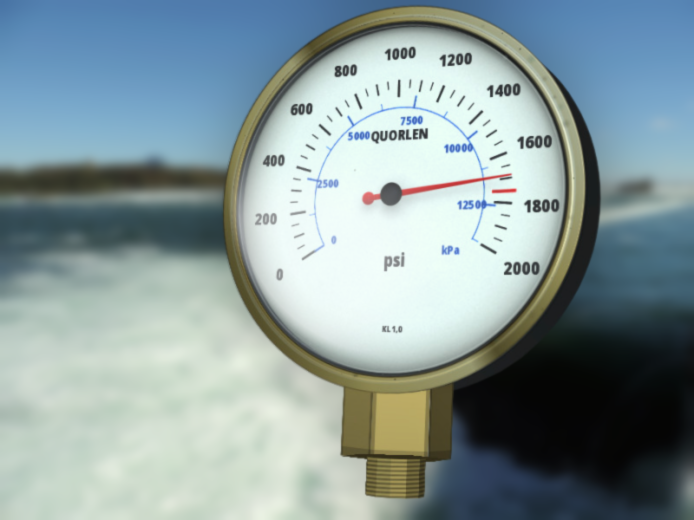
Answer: {"value": 1700, "unit": "psi"}
